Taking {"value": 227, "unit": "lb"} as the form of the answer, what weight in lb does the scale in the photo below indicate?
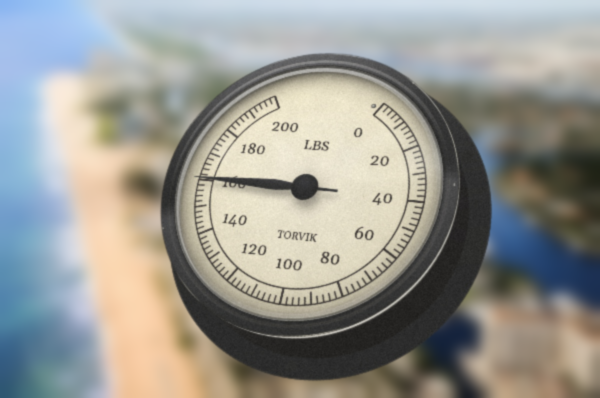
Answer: {"value": 160, "unit": "lb"}
